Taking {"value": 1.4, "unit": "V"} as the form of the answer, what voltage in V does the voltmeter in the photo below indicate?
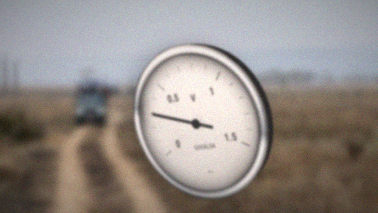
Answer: {"value": 0.3, "unit": "V"}
